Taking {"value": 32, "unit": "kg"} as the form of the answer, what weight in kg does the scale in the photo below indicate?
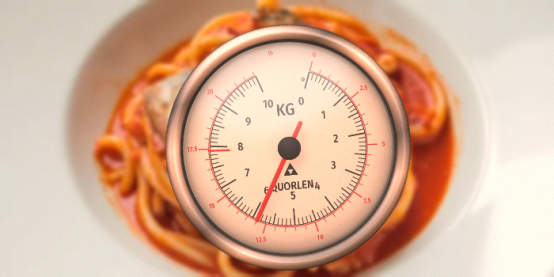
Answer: {"value": 5.9, "unit": "kg"}
